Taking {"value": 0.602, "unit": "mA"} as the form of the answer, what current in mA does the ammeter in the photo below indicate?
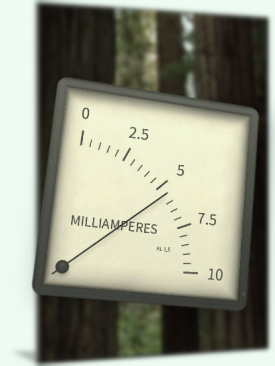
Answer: {"value": 5.5, "unit": "mA"}
